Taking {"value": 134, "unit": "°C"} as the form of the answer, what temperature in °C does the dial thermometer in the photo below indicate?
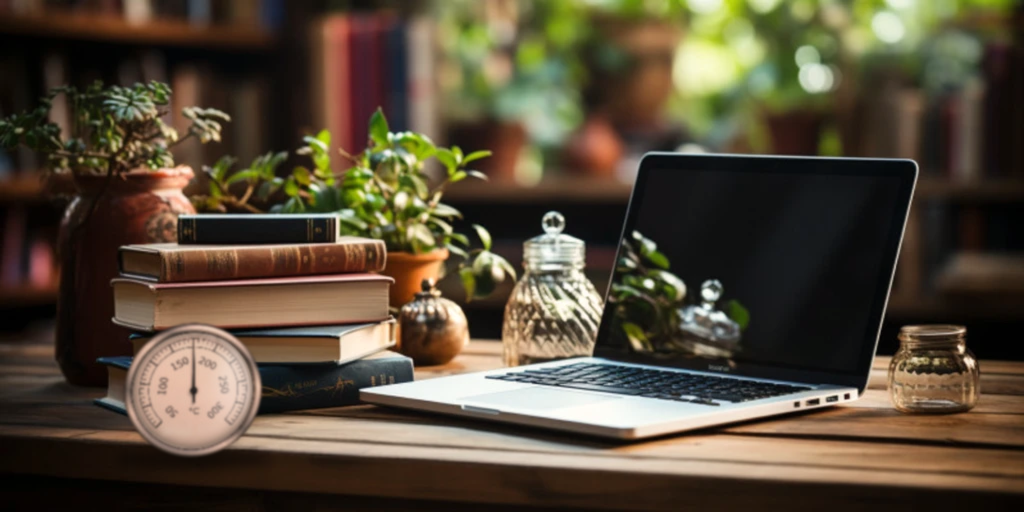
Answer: {"value": 175, "unit": "°C"}
